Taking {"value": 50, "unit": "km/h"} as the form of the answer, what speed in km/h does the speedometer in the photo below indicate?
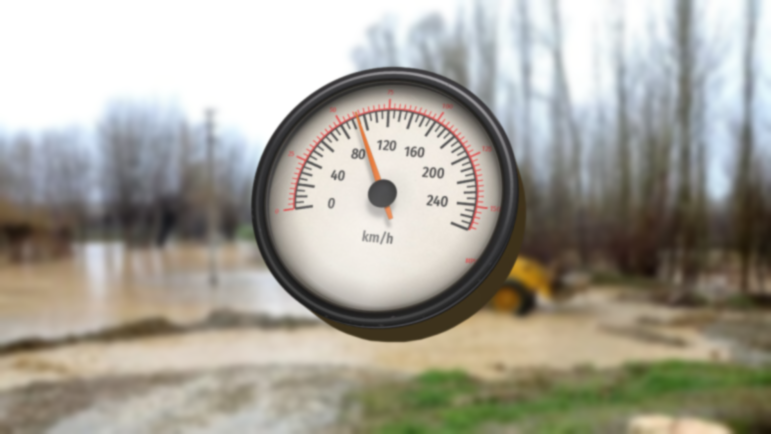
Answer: {"value": 95, "unit": "km/h"}
